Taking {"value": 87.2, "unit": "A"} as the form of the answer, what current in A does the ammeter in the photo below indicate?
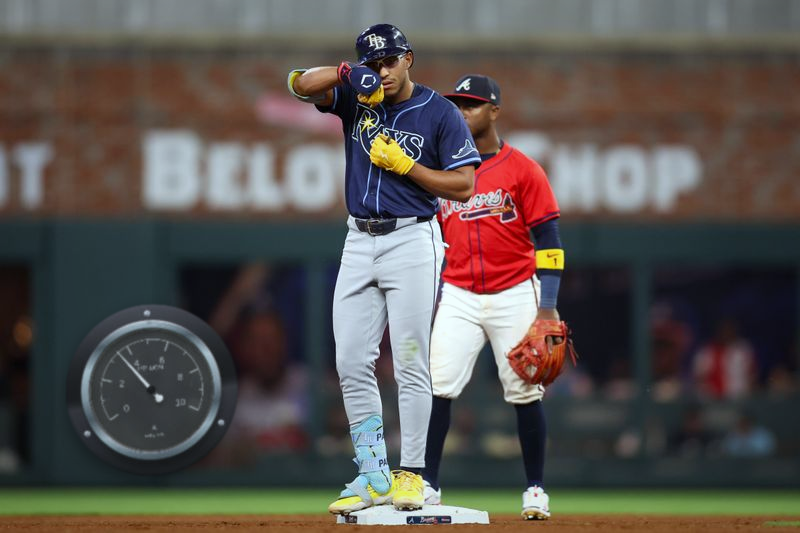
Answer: {"value": 3.5, "unit": "A"}
